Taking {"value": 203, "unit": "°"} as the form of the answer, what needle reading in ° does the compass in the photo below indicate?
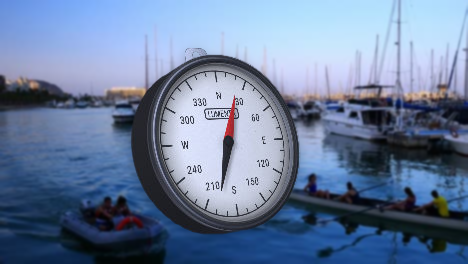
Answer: {"value": 20, "unit": "°"}
